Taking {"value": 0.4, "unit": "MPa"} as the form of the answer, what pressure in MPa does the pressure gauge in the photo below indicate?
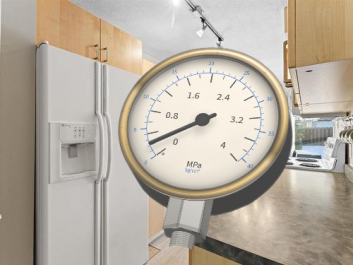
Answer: {"value": 0.2, "unit": "MPa"}
